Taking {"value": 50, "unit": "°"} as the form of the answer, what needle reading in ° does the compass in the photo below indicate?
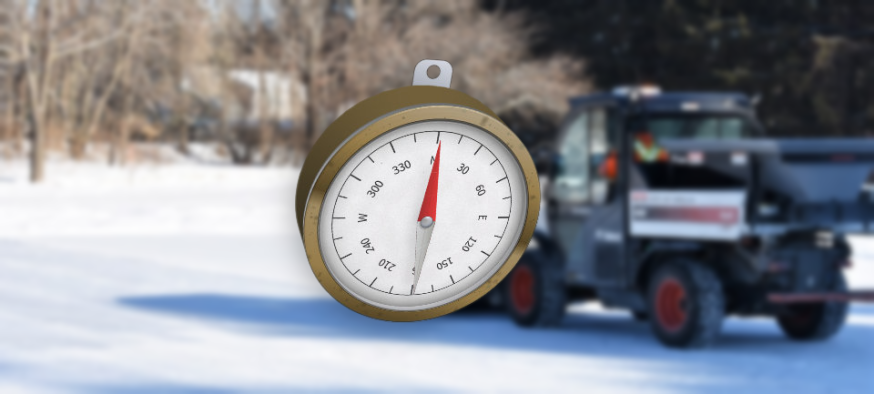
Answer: {"value": 0, "unit": "°"}
